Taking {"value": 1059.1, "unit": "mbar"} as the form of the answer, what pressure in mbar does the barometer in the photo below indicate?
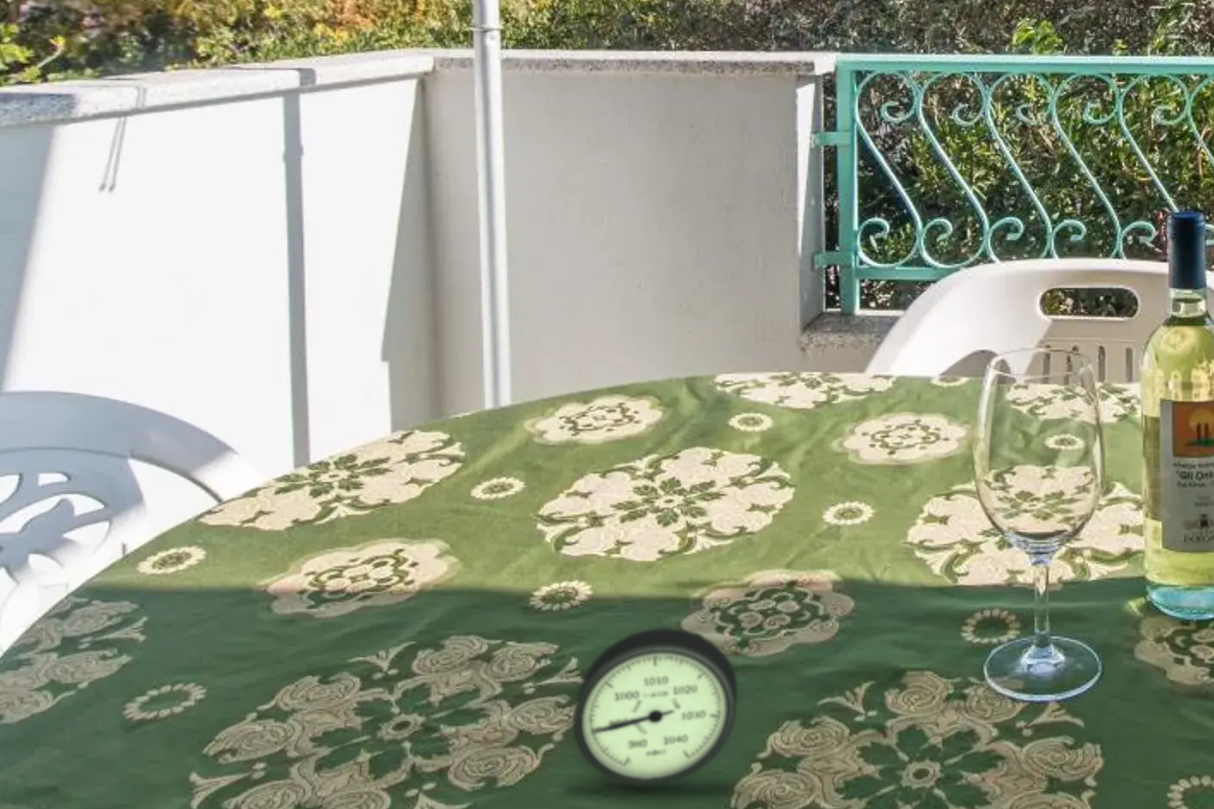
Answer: {"value": 990, "unit": "mbar"}
